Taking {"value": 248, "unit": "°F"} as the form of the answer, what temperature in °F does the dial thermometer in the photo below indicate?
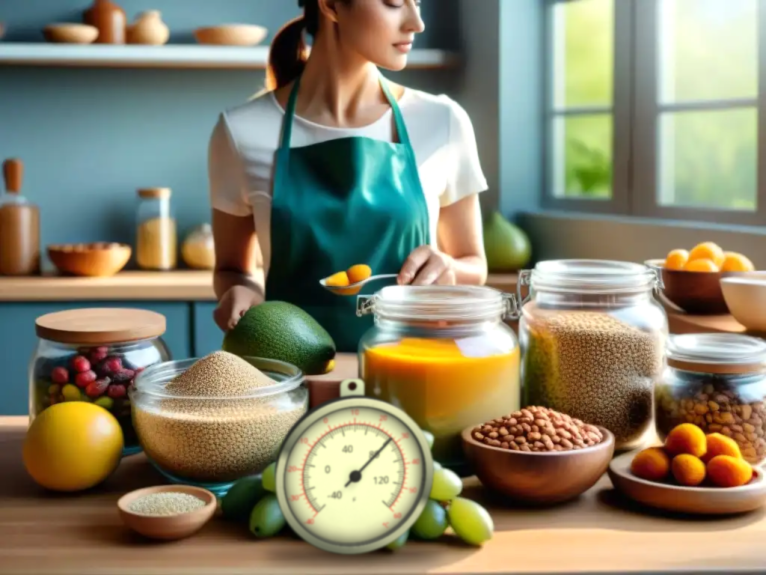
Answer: {"value": 80, "unit": "°F"}
